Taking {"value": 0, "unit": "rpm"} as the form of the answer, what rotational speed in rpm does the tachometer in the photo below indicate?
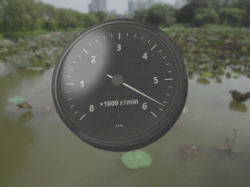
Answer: {"value": 5700, "unit": "rpm"}
